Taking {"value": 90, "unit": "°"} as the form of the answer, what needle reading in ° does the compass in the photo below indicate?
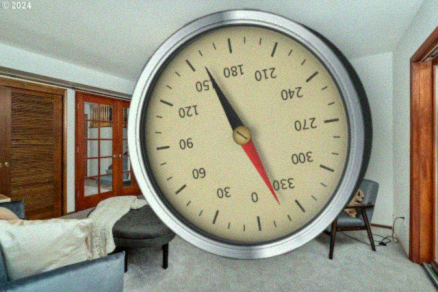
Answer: {"value": 340, "unit": "°"}
